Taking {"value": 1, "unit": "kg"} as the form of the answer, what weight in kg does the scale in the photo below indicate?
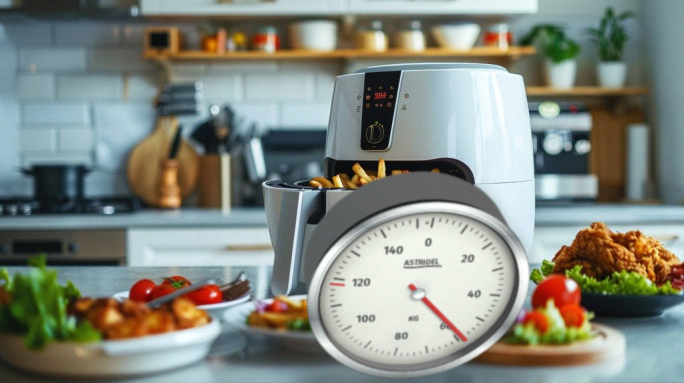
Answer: {"value": 58, "unit": "kg"}
